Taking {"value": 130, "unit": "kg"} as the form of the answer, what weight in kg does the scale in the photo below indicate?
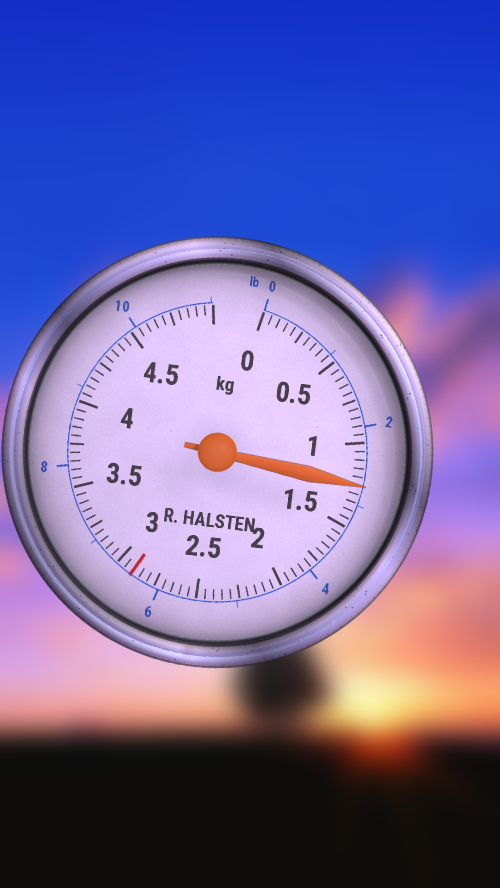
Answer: {"value": 1.25, "unit": "kg"}
